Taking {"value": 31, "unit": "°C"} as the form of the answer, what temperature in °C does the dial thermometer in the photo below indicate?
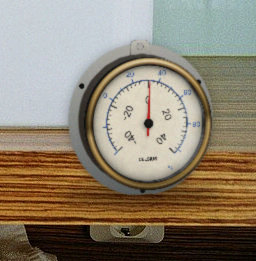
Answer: {"value": 0, "unit": "°C"}
